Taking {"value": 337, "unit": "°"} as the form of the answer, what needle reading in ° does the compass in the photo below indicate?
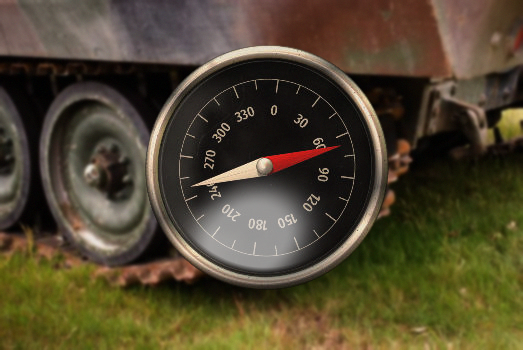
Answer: {"value": 67.5, "unit": "°"}
